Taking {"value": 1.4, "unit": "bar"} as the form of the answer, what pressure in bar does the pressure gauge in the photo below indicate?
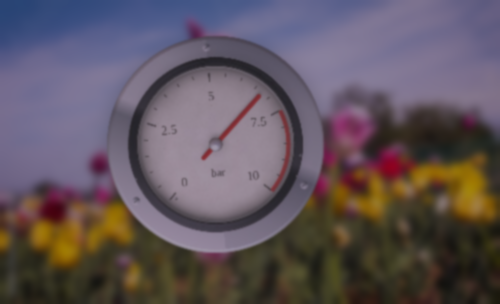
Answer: {"value": 6.75, "unit": "bar"}
